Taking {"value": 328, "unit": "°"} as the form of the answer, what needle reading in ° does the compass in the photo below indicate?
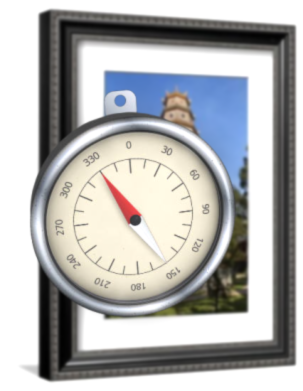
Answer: {"value": 330, "unit": "°"}
